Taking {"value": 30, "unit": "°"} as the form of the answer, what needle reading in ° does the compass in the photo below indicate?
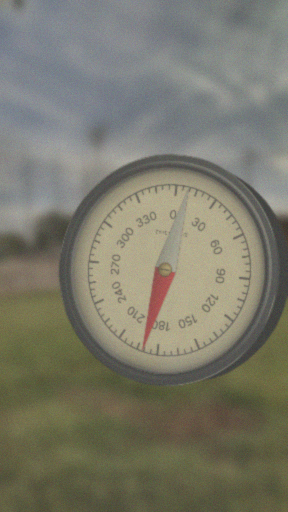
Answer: {"value": 190, "unit": "°"}
